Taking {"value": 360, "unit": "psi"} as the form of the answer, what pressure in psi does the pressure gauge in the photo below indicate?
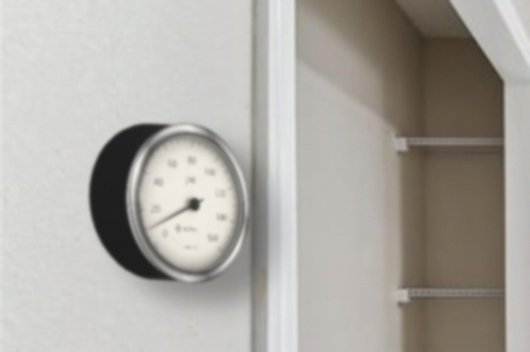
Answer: {"value": 10, "unit": "psi"}
